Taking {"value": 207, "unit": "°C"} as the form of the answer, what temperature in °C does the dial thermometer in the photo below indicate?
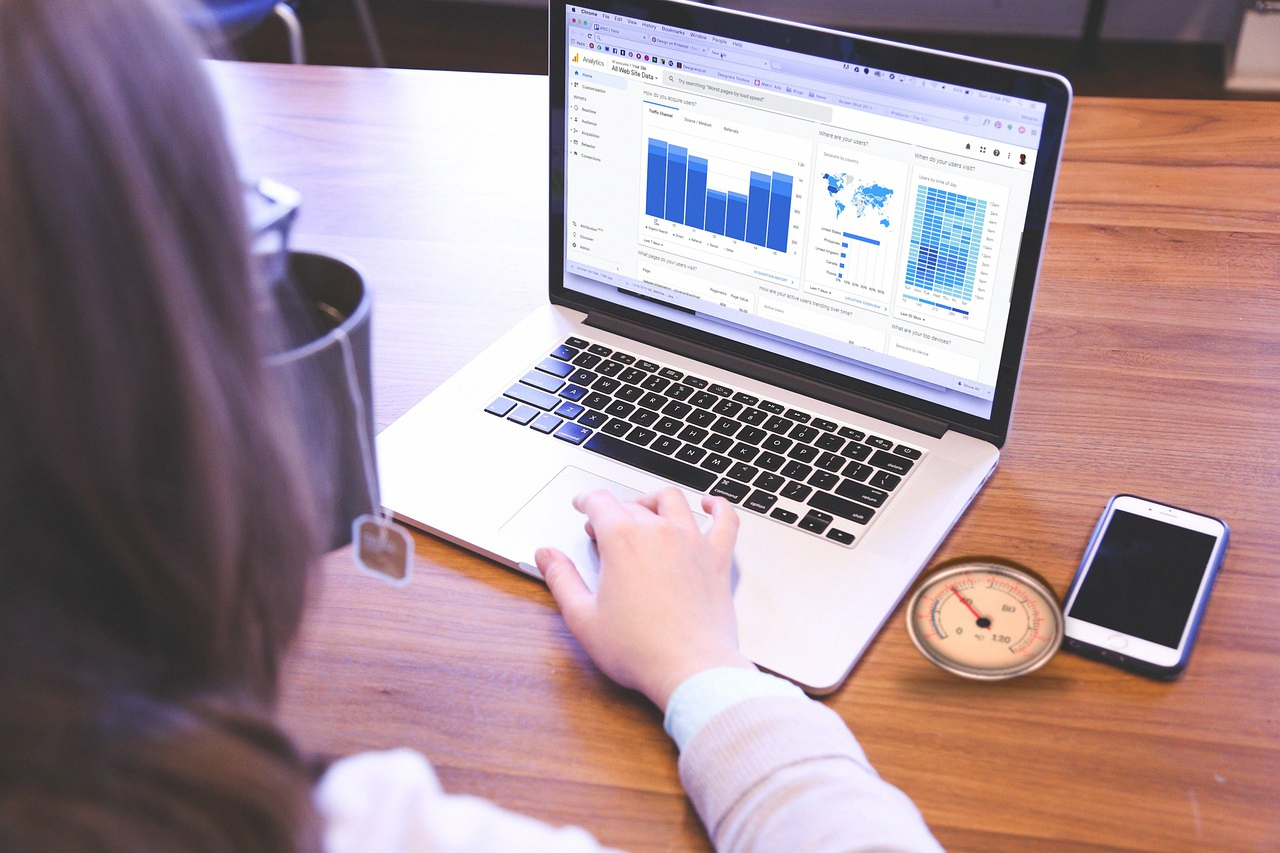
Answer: {"value": 40, "unit": "°C"}
